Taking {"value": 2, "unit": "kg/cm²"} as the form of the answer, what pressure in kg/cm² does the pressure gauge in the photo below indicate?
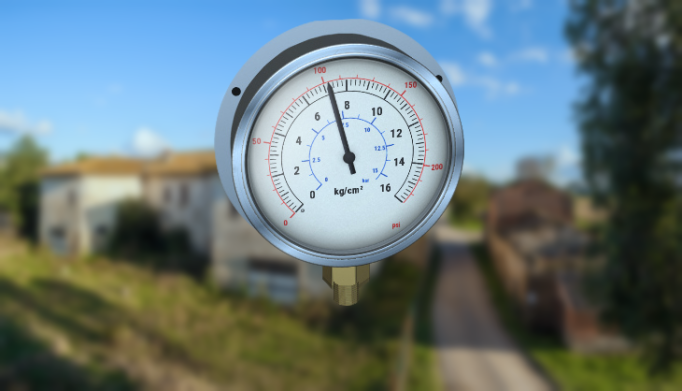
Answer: {"value": 7.2, "unit": "kg/cm²"}
